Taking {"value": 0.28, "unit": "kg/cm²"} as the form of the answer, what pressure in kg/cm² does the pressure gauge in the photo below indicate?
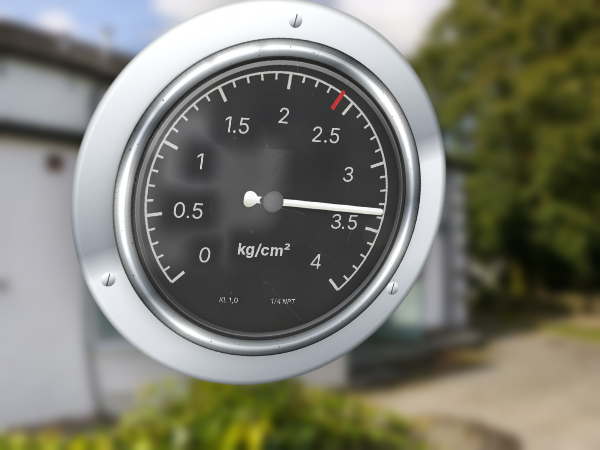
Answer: {"value": 3.35, "unit": "kg/cm²"}
